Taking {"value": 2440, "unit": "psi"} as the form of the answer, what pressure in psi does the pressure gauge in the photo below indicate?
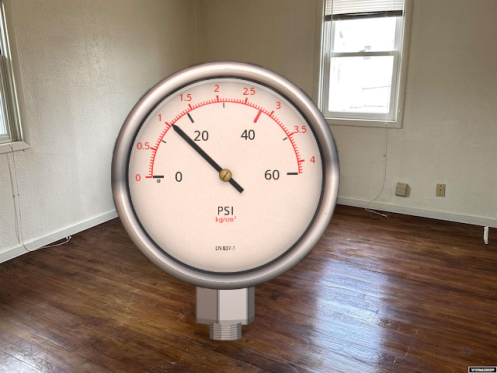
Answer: {"value": 15, "unit": "psi"}
